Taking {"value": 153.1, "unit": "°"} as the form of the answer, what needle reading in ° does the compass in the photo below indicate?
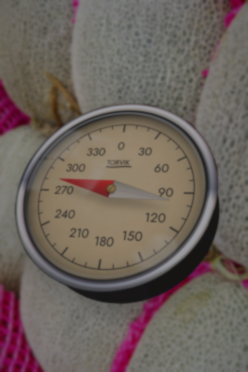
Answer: {"value": 280, "unit": "°"}
